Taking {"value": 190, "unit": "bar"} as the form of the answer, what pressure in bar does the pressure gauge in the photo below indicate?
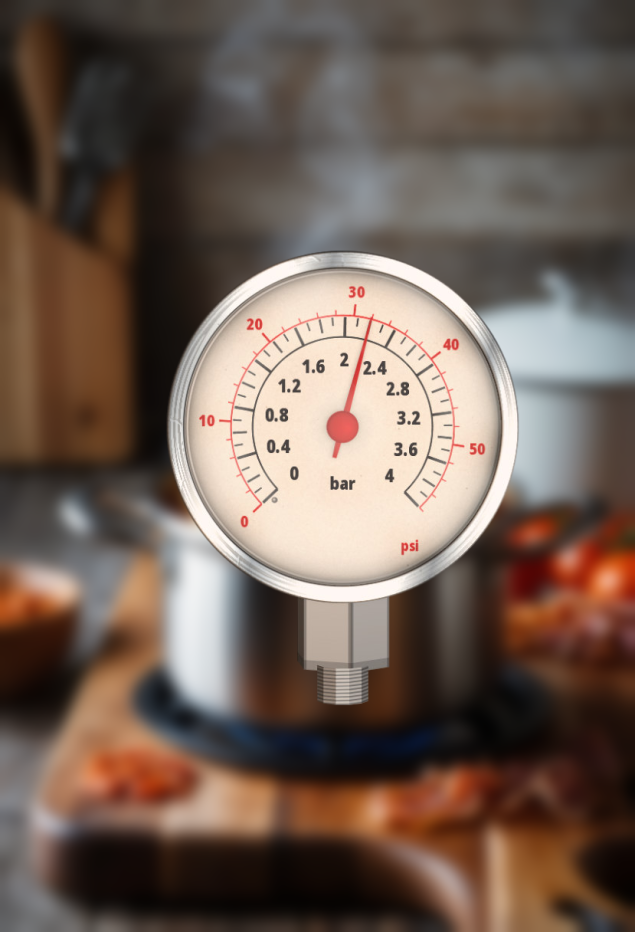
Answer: {"value": 2.2, "unit": "bar"}
